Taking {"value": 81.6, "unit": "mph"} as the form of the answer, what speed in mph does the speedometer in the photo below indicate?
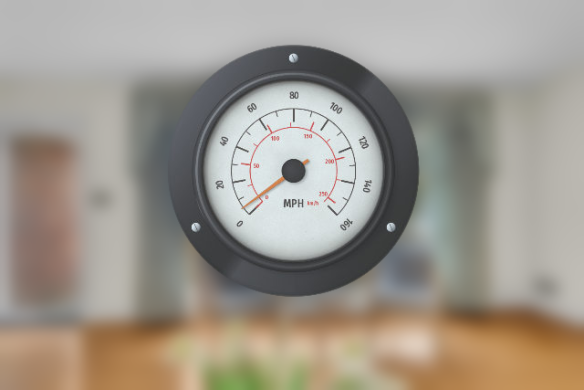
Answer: {"value": 5, "unit": "mph"}
